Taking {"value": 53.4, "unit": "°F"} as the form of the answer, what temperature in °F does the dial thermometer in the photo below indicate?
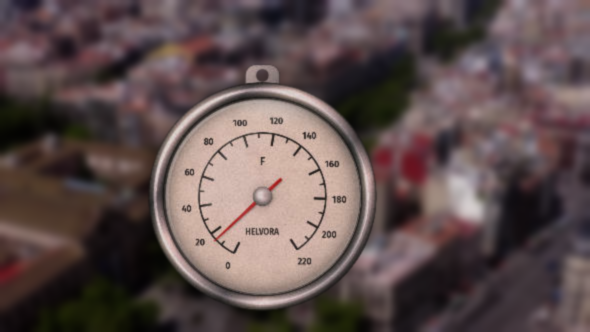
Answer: {"value": 15, "unit": "°F"}
